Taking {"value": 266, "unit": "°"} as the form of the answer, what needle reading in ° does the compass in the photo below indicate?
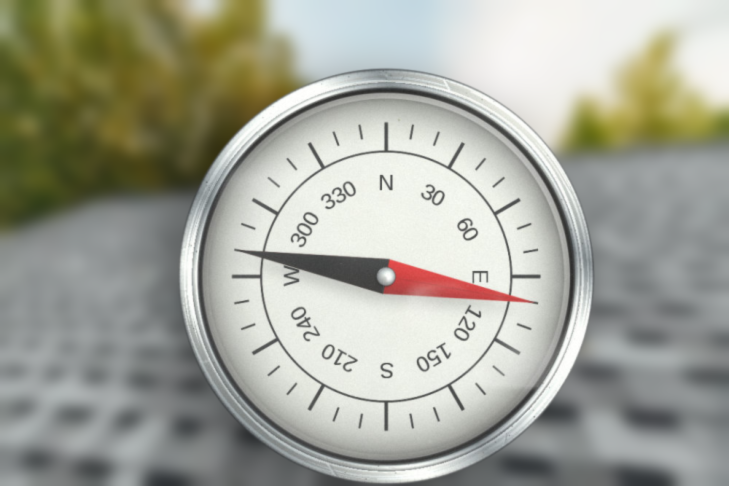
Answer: {"value": 100, "unit": "°"}
